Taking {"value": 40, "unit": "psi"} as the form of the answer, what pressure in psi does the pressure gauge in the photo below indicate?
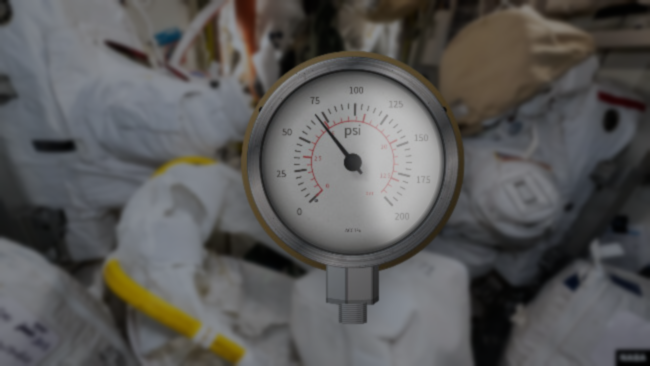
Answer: {"value": 70, "unit": "psi"}
